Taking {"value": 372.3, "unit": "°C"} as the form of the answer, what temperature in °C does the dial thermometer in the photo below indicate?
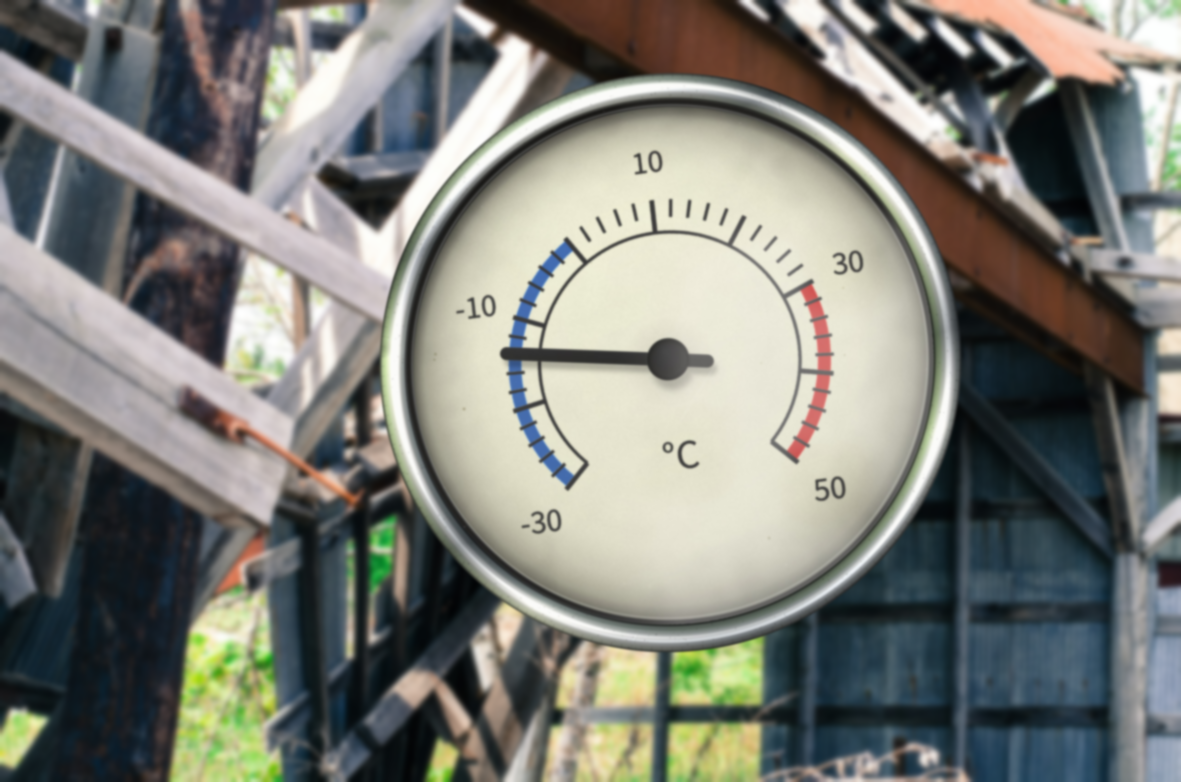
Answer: {"value": -14, "unit": "°C"}
